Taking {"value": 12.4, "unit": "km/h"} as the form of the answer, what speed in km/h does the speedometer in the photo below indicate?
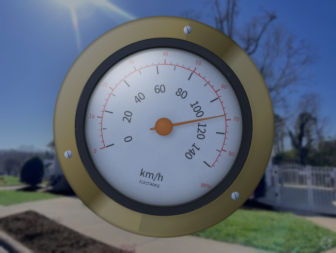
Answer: {"value": 110, "unit": "km/h"}
